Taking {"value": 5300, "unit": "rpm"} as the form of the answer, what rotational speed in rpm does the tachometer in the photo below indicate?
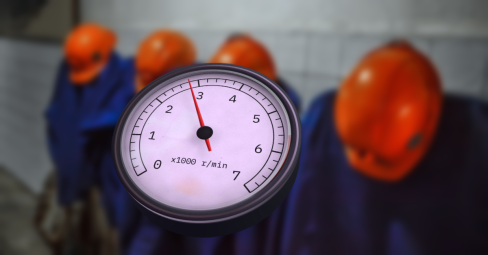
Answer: {"value": 2800, "unit": "rpm"}
